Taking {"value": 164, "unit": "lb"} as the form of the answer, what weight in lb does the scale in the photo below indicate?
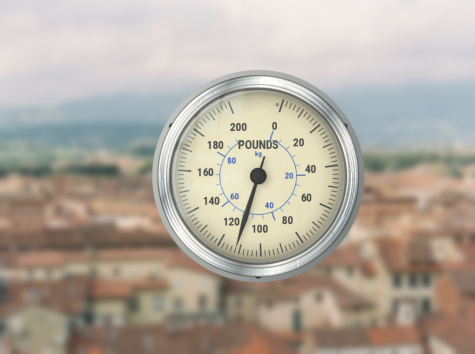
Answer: {"value": 112, "unit": "lb"}
